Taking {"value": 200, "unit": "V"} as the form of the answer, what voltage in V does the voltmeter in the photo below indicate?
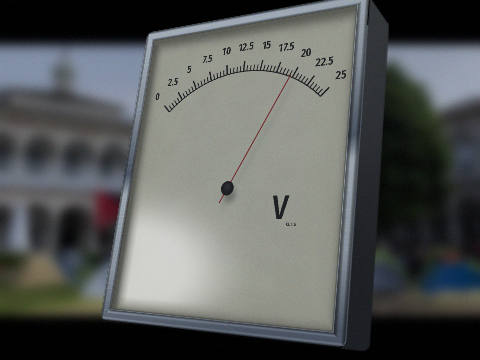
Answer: {"value": 20, "unit": "V"}
